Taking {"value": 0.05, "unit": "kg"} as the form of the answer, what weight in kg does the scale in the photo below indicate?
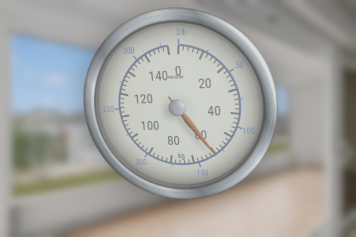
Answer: {"value": 60, "unit": "kg"}
